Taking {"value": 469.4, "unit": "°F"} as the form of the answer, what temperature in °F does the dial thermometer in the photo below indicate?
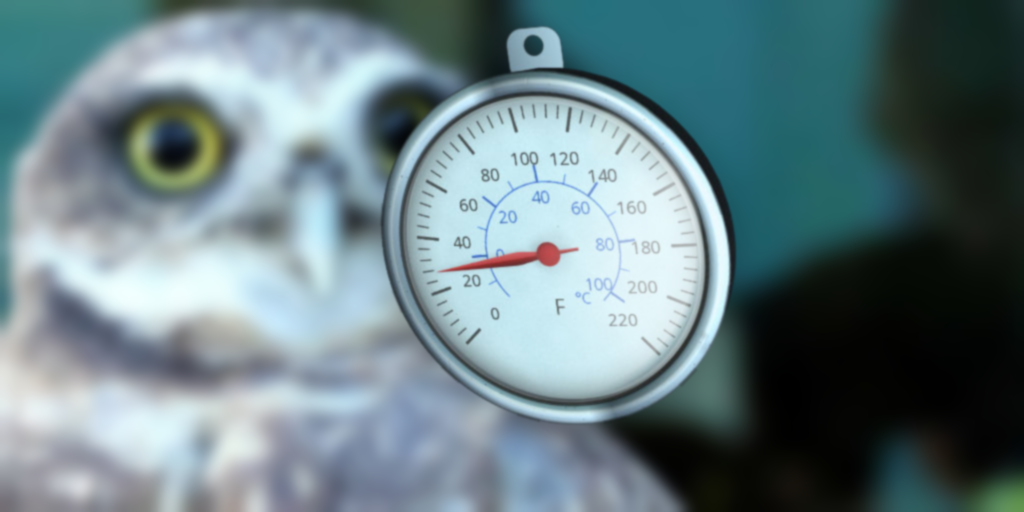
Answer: {"value": 28, "unit": "°F"}
